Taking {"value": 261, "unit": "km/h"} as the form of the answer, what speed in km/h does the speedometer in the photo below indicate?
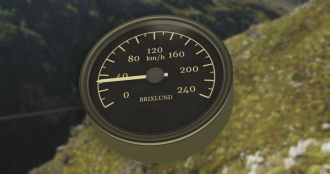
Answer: {"value": 30, "unit": "km/h"}
